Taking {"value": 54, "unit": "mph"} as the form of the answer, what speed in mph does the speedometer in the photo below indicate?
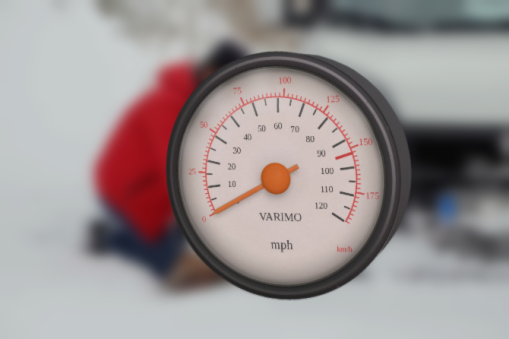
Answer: {"value": 0, "unit": "mph"}
